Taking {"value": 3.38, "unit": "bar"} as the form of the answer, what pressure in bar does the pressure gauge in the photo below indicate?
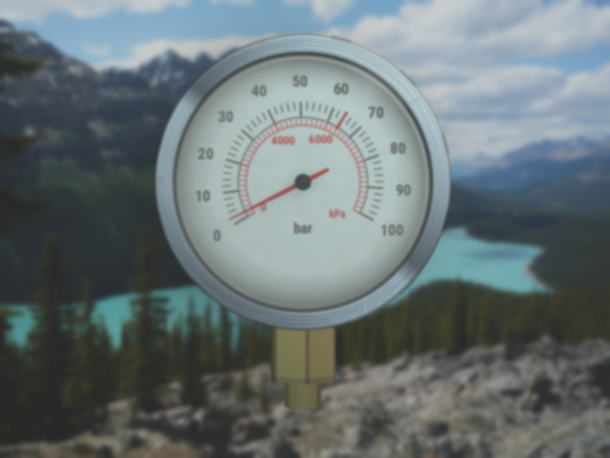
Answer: {"value": 2, "unit": "bar"}
